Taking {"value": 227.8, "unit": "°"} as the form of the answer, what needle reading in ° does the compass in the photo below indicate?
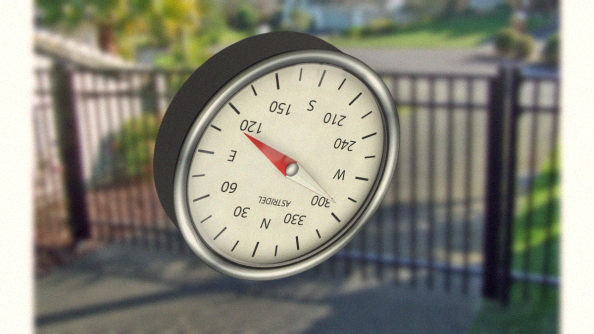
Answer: {"value": 112.5, "unit": "°"}
